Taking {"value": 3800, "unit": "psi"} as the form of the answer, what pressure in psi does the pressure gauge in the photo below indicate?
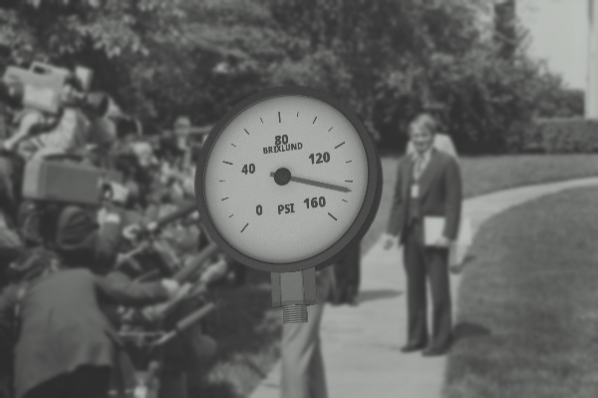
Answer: {"value": 145, "unit": "psi"}
